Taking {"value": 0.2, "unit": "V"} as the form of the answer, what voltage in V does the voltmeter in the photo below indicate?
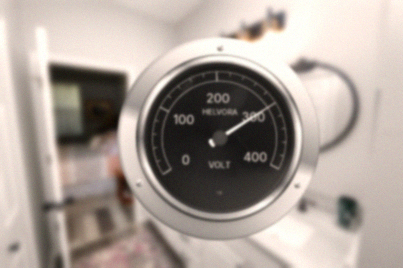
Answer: {"value": 300, "unit": "V"}
